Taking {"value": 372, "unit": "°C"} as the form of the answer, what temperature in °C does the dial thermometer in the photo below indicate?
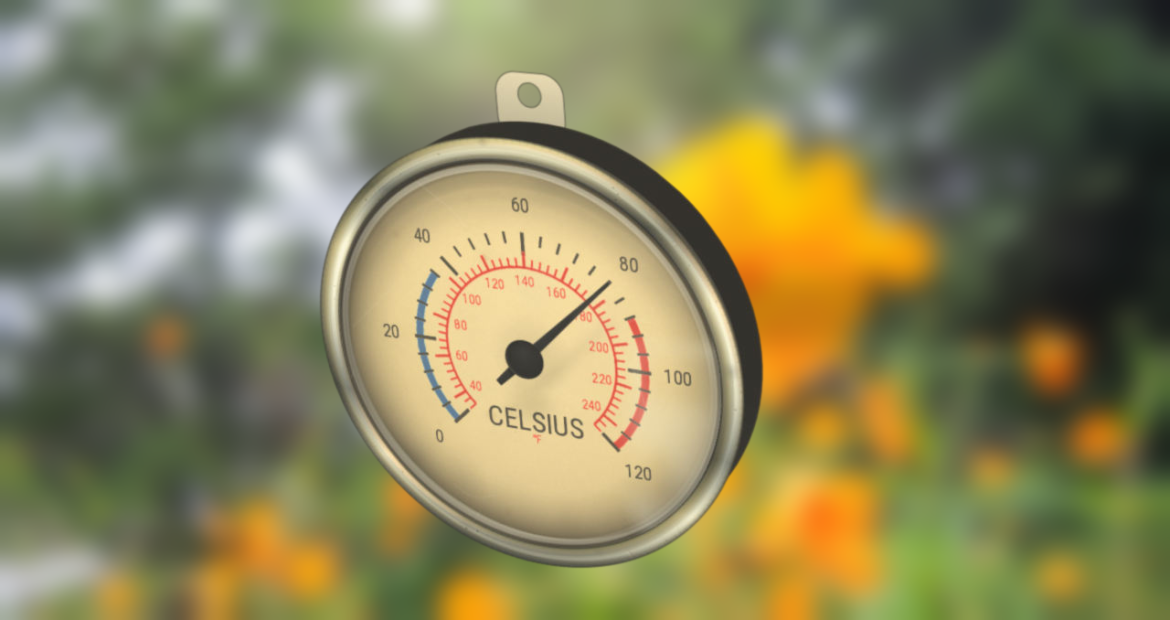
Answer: {"value": 80, "unit": "°C"}
